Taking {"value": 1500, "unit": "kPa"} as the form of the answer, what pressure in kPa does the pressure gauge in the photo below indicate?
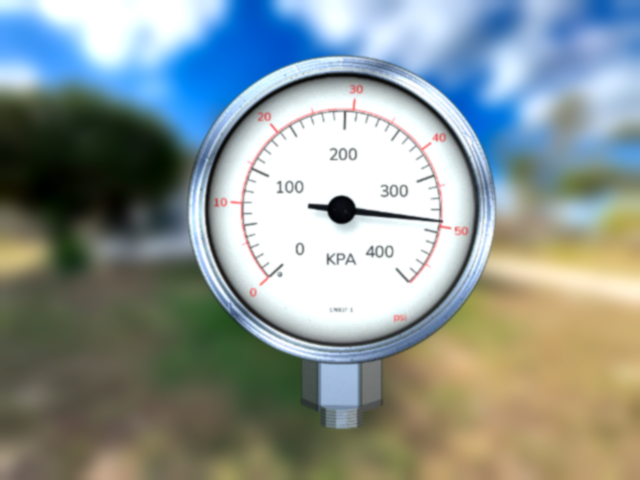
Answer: {"value": 340, "unit": "kPa"}
